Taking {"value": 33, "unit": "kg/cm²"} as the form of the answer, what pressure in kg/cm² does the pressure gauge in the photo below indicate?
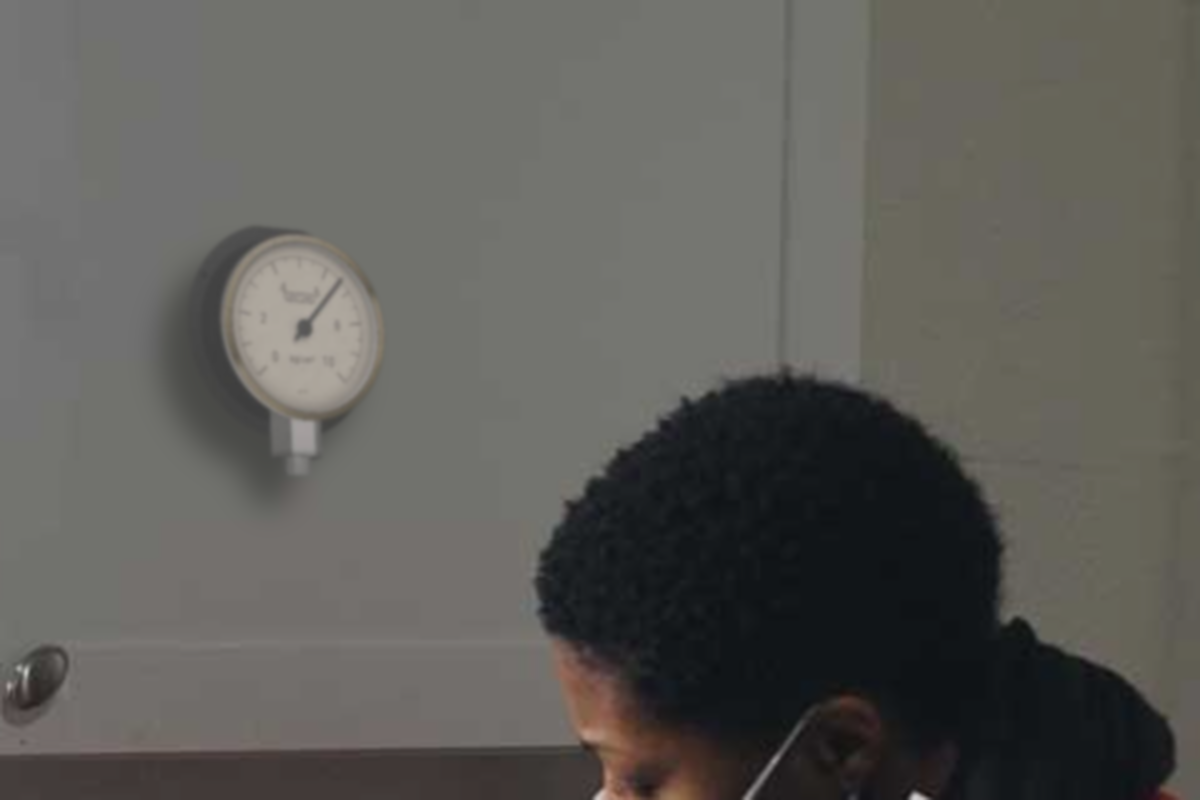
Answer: {"value": 6.5, "unit": "kg/cm²"}
